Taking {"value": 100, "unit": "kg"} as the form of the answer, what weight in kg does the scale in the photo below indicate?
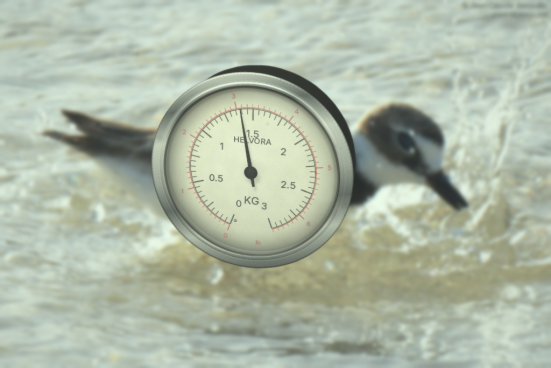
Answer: {"value": 1.4, "unit": "kg"}
